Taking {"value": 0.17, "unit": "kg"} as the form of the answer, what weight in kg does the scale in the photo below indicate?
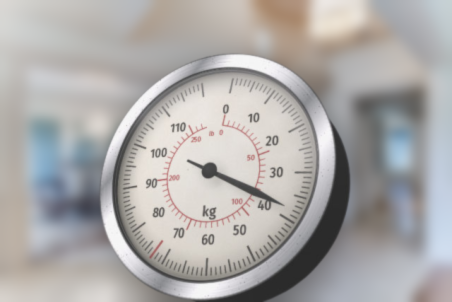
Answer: {"value": 38, "unit": "kg"}
